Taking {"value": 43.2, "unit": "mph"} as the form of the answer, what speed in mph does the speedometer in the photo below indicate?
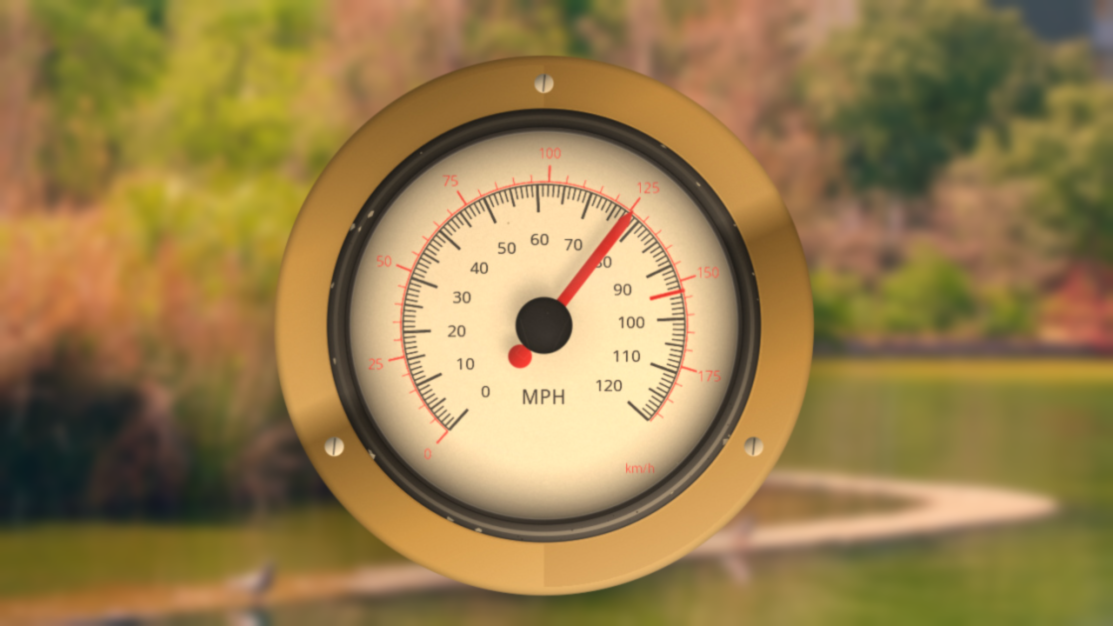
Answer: {"value": 78, "unit": "mph"}
